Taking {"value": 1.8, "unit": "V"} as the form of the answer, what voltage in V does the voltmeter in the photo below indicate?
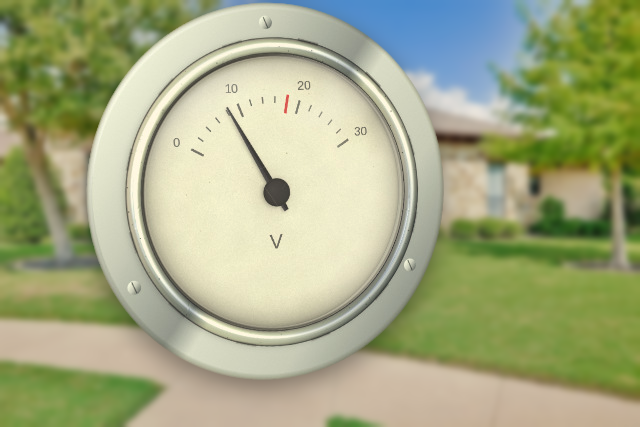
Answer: {"value": 8, "unit": "V"}
